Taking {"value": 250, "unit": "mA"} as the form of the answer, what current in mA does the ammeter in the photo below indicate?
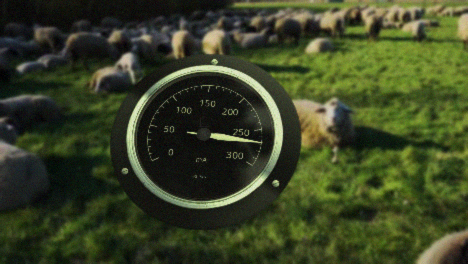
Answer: {"value": 270, "unit": "mA"}
